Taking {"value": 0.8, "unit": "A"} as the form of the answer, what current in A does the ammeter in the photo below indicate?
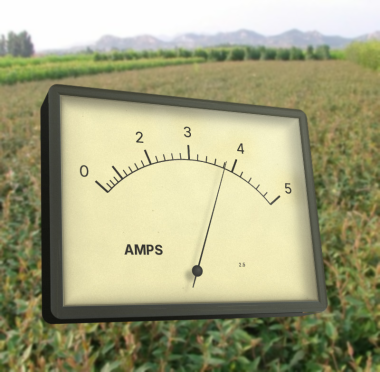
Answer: {"value": 3.8, "unit": "A"}
